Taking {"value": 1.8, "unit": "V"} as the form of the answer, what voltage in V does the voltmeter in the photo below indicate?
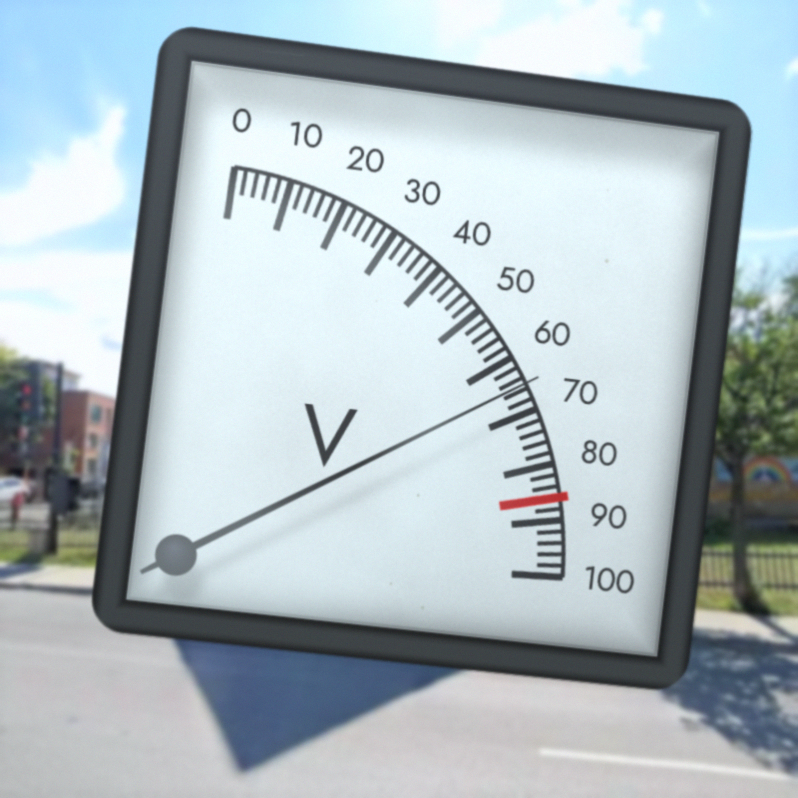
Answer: {"value": 65, "unit": "V"}
